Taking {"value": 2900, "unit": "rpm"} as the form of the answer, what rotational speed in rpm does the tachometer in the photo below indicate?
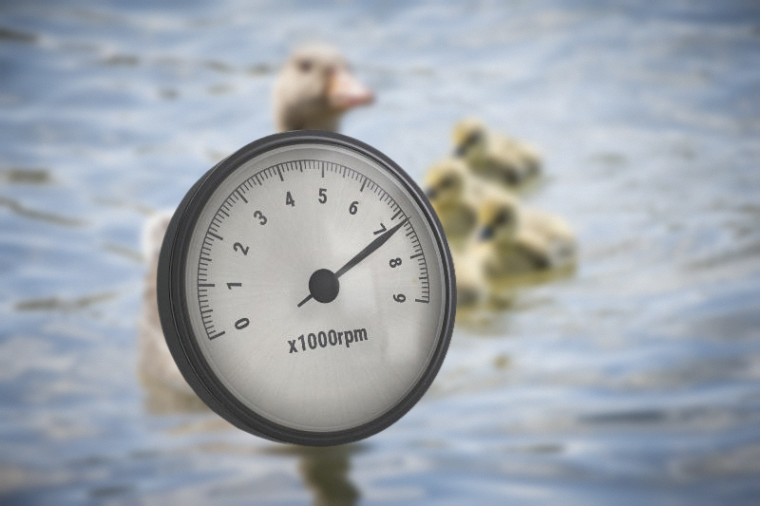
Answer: {"value": 7200, "unit": "rpm"}
